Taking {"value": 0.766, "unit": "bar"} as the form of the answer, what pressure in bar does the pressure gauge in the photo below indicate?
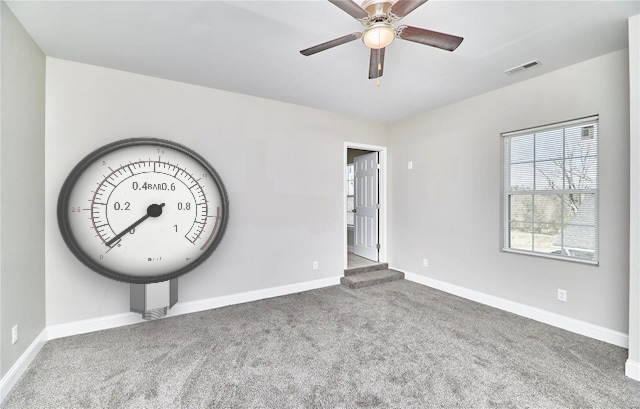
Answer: {"value": 0.02, "unit": "bar"}
